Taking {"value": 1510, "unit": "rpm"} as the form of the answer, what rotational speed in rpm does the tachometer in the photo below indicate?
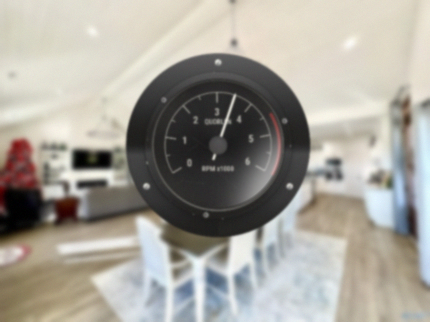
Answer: {"value": 3500, "unit": "rpm"}
